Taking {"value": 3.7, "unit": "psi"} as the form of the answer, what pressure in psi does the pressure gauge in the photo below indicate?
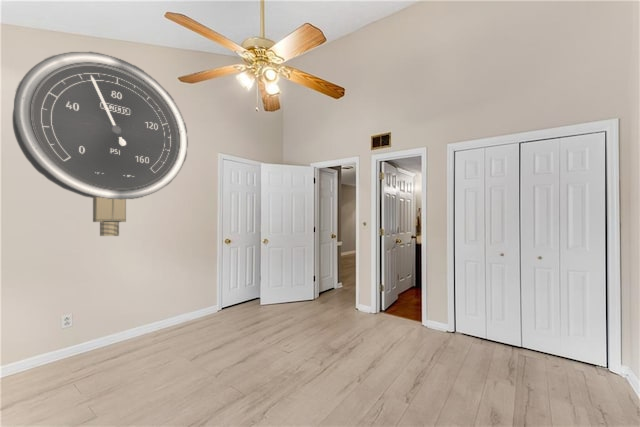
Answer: {"value": 65, "unit": "psi"}
